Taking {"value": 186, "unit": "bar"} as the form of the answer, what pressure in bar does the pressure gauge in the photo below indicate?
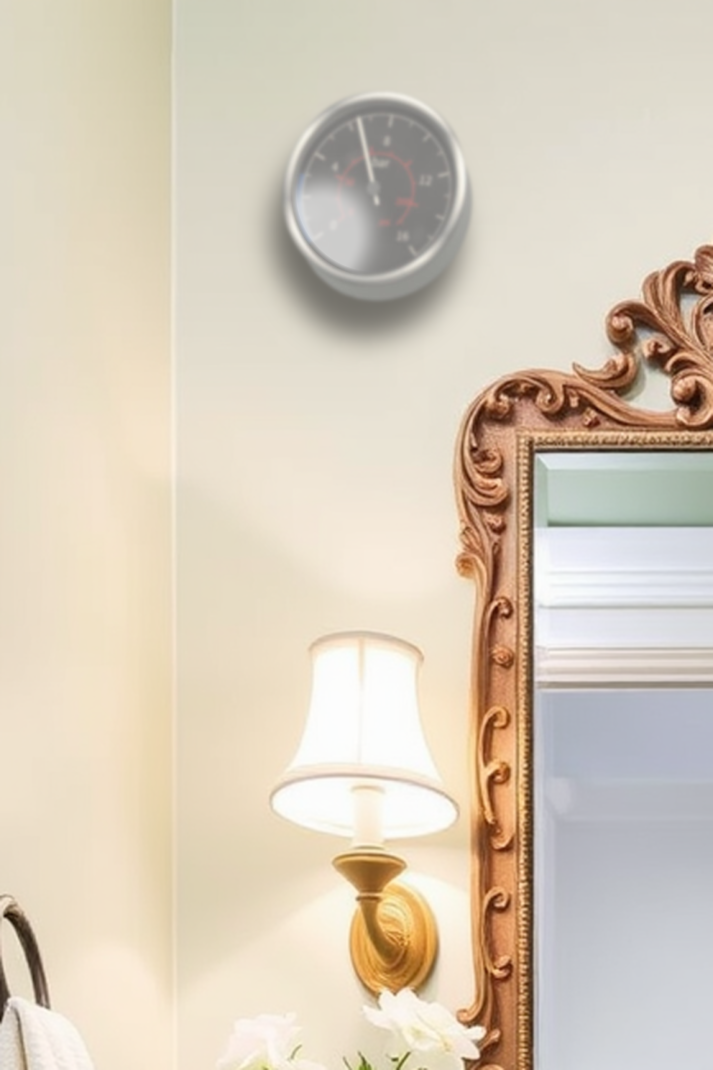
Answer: {"value": 6.5, "unit": "bar"}
